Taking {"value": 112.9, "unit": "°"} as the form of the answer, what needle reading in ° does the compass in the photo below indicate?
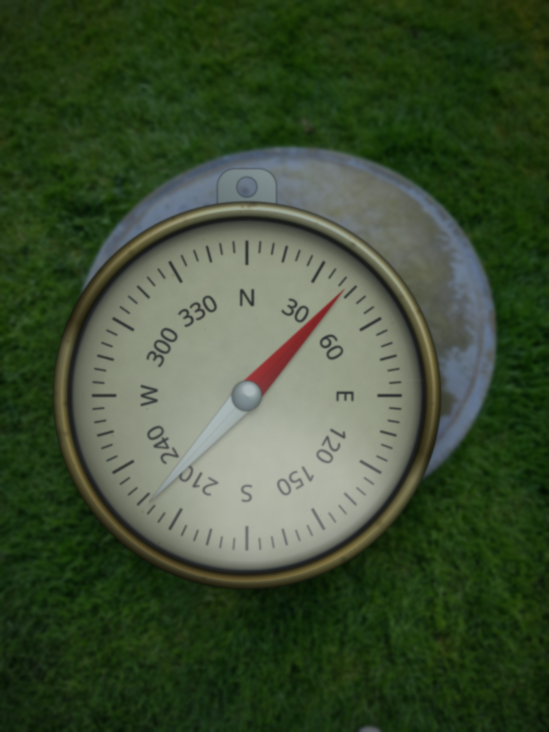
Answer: {"value": 42.5, "unit": "°"}
